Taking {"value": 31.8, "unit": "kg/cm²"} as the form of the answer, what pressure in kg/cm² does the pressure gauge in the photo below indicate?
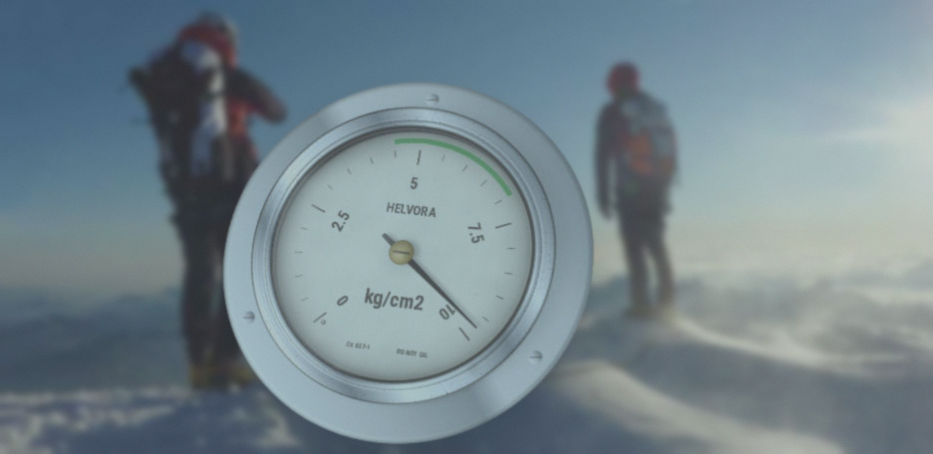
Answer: {"value": 9.75, "unit": "kg/cm²"}
